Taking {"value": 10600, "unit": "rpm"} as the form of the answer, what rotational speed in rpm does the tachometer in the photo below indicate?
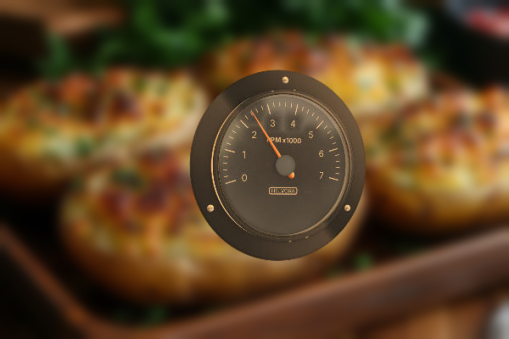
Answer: {"value": 2400, "unit": "rpm"}
